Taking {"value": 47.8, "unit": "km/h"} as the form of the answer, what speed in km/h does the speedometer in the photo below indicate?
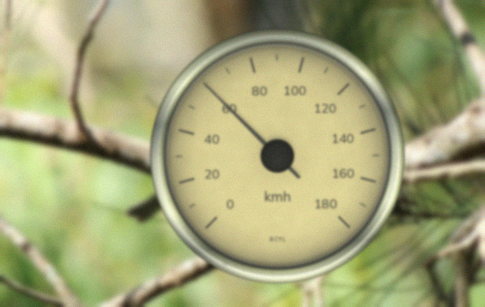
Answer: {"value": 60, "unit": "km/h"}
